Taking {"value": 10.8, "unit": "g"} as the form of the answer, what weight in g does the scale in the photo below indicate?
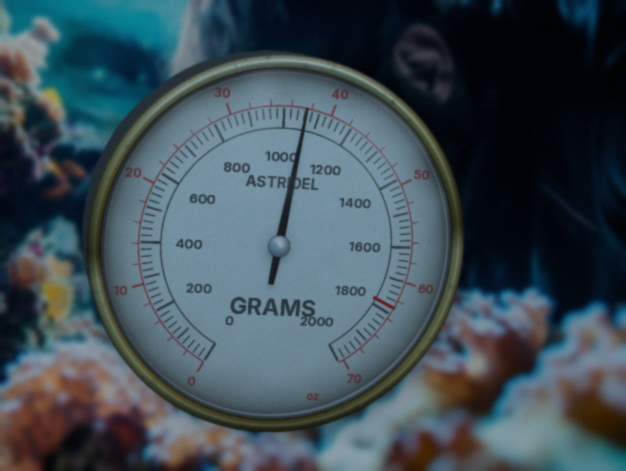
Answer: {"value": 1060, "unit": "g"}
